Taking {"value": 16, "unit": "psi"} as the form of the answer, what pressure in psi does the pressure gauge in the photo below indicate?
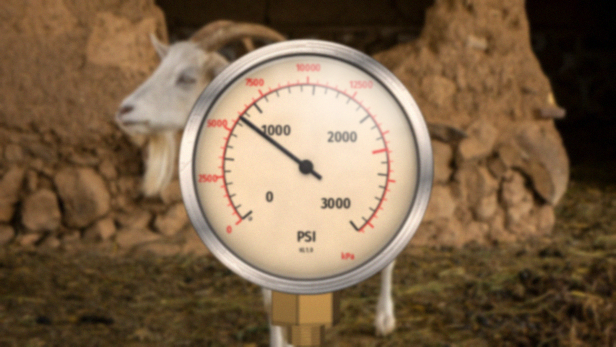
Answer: {"value": 850, "unit": "psi"}
